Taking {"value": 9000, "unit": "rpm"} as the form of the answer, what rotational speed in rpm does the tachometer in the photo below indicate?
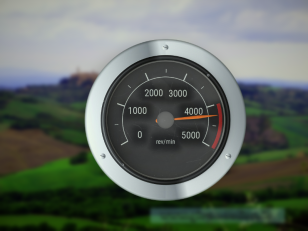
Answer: {"value": 4250, "unit": "rpm"}
